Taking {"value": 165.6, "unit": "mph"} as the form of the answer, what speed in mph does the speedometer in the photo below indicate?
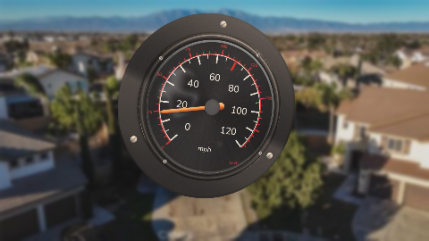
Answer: {"value": 15, "unit": "mph"}
